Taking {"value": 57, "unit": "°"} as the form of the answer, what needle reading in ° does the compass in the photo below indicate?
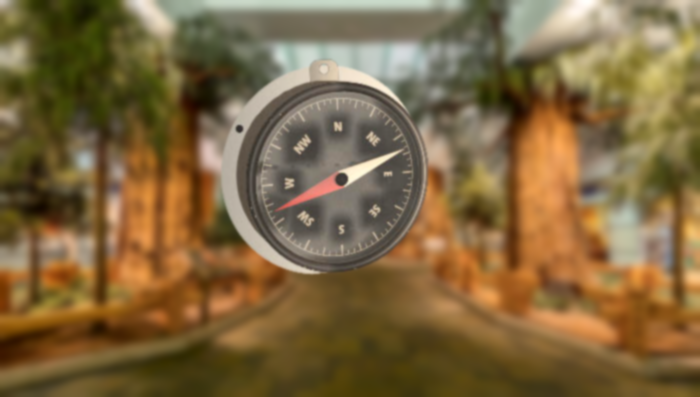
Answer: {"value": 250, "unit": "°"}
